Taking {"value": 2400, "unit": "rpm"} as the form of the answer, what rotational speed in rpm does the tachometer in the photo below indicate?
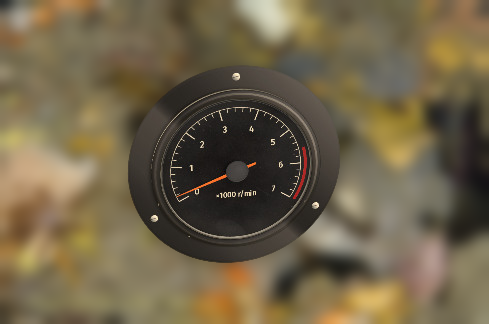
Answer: {"value": 200, "unit": "rpm"}
